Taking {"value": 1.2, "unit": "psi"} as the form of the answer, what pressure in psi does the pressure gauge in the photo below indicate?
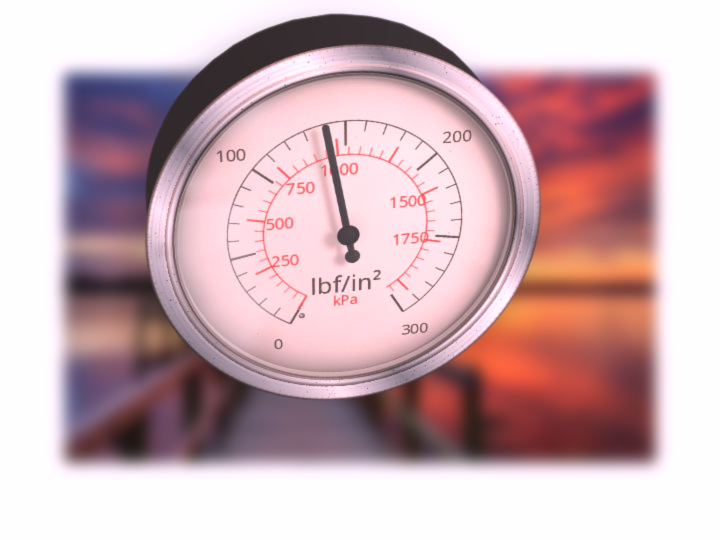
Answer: {"value": 140, "unit": "psi"}
